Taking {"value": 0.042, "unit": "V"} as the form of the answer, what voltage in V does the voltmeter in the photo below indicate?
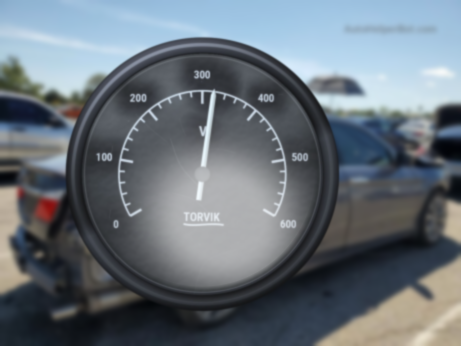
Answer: {"value": 320, "unit": "V"}
